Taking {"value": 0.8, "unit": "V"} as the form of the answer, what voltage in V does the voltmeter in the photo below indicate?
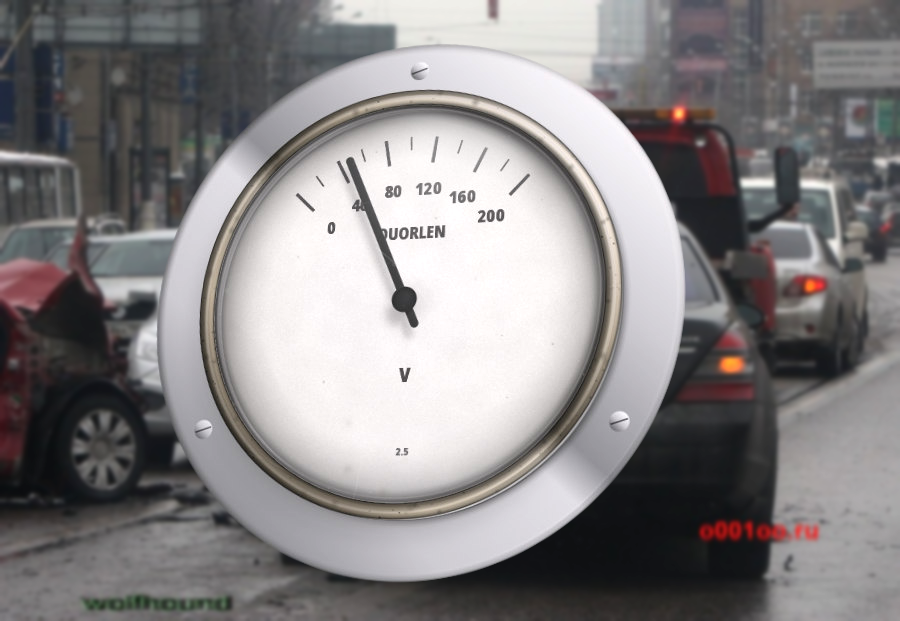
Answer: {"value": 50, "unit": "V"}
